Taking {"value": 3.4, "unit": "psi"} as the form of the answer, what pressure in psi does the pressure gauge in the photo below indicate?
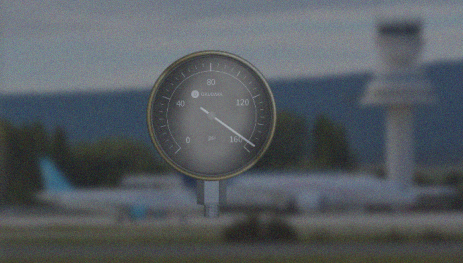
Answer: {"value": 155, "unit": "psi"}
